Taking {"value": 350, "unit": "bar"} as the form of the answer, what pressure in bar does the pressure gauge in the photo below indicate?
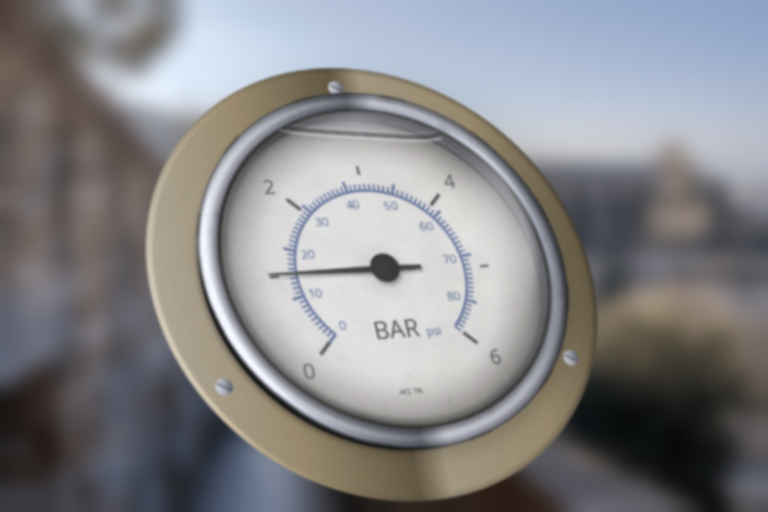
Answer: {"value": 1, "unit": "bar"}
